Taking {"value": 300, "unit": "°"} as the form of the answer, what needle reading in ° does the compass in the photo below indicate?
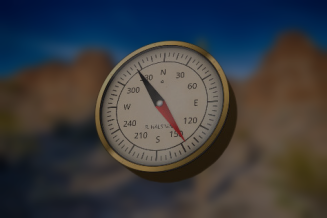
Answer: {"value": 145, "unit": "°"}
